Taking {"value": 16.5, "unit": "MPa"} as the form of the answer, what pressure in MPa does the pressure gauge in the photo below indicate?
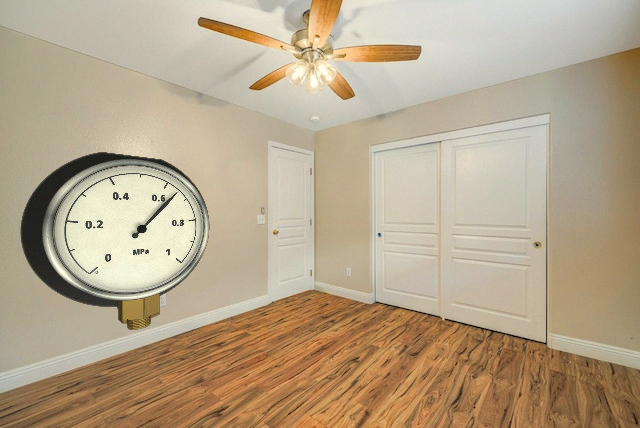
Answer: {"value": 0.65, "unit": "MPa"}
